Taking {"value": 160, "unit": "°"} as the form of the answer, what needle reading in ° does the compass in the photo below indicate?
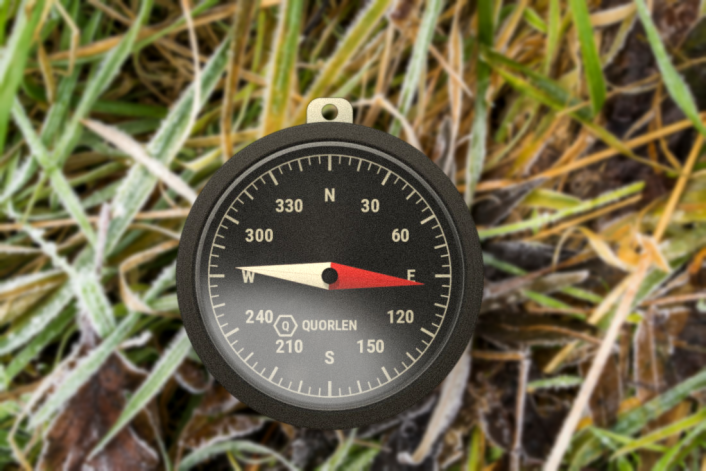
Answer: {"value": 95, "unit": "°"}
